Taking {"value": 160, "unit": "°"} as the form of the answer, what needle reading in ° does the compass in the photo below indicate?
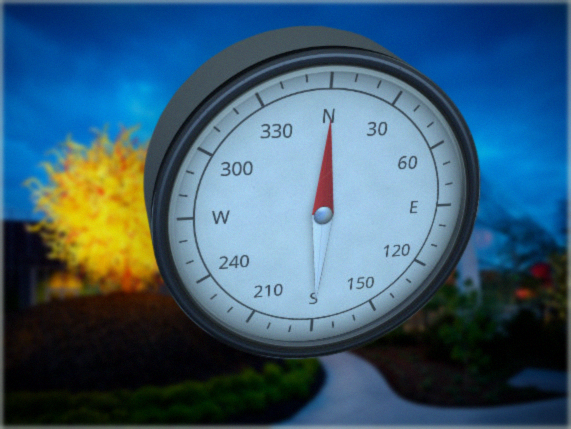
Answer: {"value": 0, "unit": "°"}
